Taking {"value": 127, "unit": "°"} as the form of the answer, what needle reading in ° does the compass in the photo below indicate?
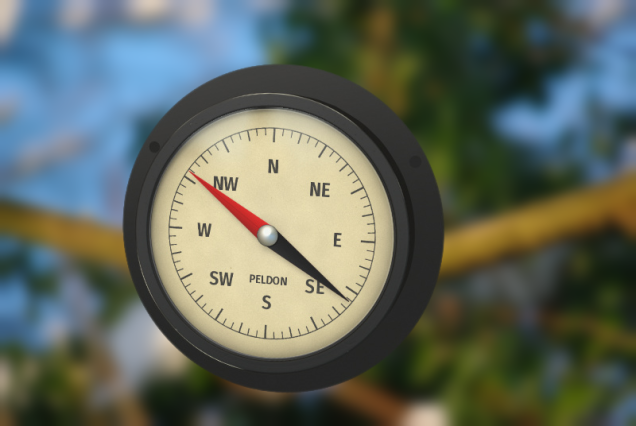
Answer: {"value": 305, "unit": "°"}
